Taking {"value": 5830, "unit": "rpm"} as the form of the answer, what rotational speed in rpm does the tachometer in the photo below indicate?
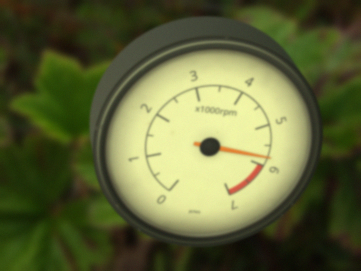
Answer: {"value": 5750, "unit": "rpm"}
